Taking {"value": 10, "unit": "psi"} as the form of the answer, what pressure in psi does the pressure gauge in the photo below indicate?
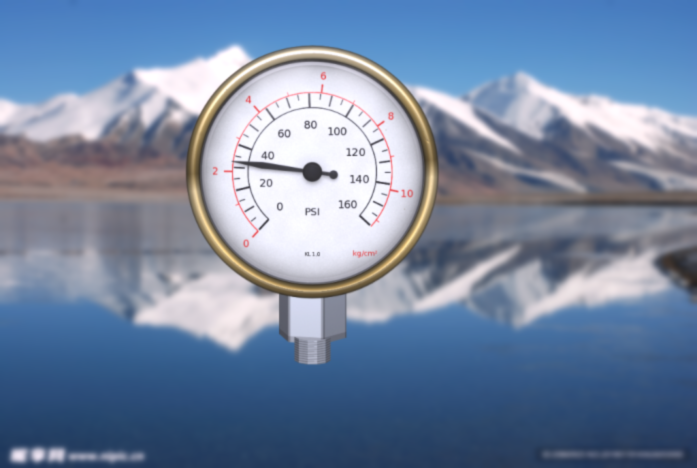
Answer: {"value": 32.5, "unit": "psi"}
